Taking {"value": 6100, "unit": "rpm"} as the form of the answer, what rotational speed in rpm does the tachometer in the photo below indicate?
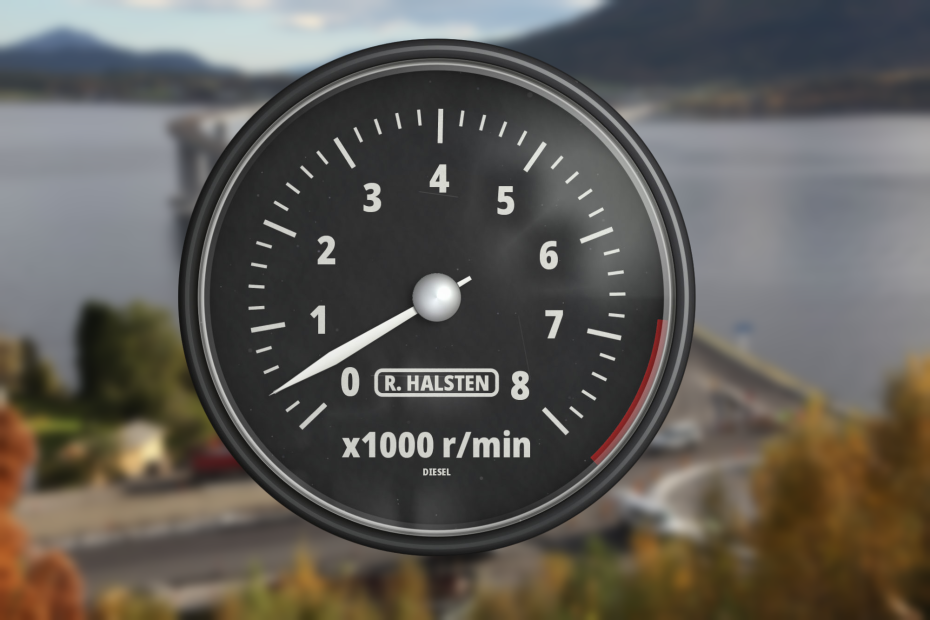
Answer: {"value": 400, "unit": "rpm"}
